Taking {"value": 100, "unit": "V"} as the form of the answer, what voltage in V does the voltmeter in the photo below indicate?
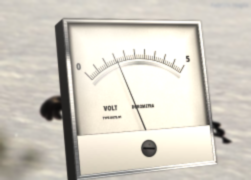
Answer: {"value": 1.5, "unit": "V"}
